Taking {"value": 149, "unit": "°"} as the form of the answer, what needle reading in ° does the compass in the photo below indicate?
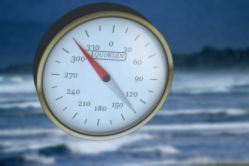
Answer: {"value": 315, "unit": "°"}
